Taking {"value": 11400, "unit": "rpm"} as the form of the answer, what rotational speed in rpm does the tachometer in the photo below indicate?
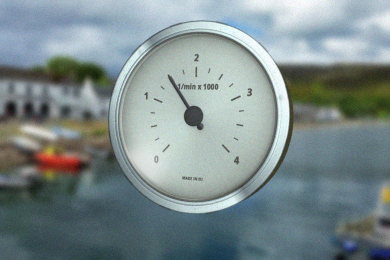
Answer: {"value": 1500, "unit": "rpm"}
